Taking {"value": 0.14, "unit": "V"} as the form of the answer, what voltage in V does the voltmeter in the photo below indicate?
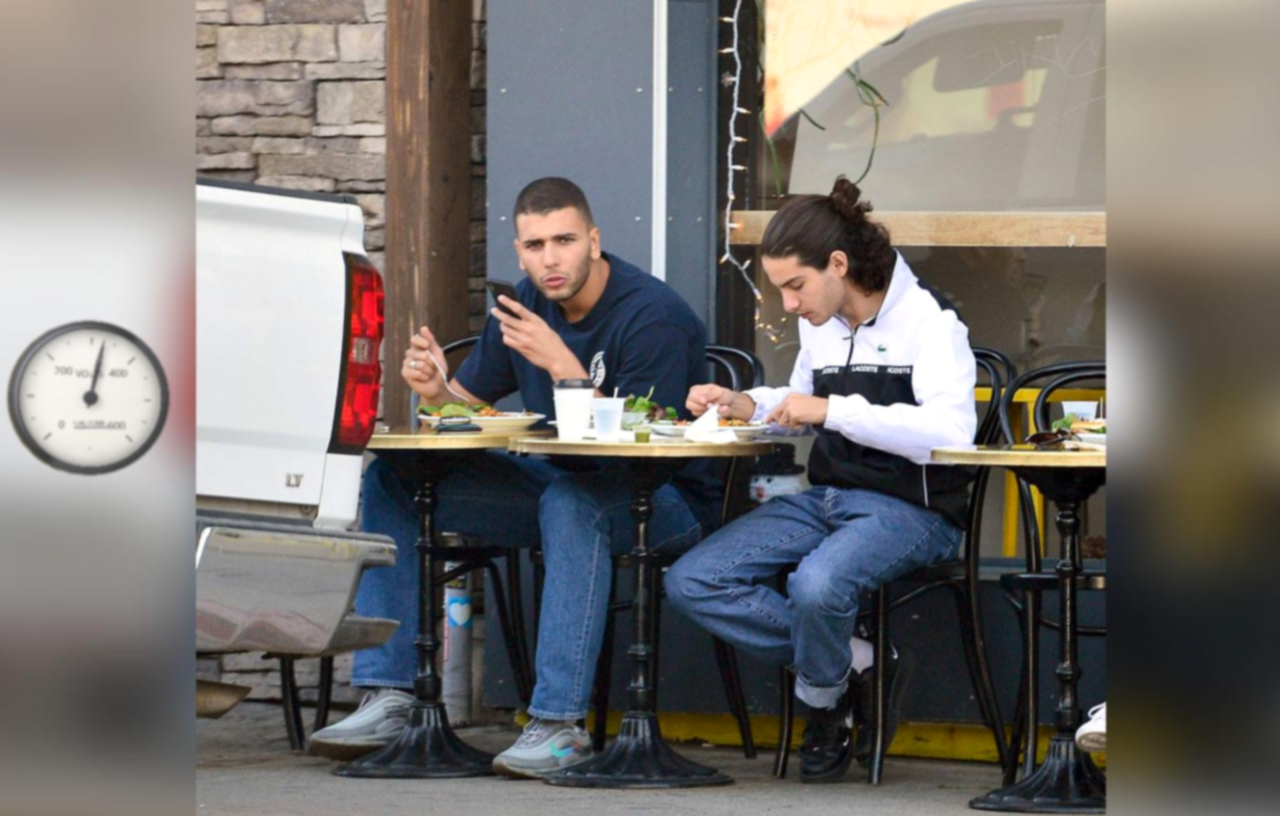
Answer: {"value": 325, "unit": "V"}
